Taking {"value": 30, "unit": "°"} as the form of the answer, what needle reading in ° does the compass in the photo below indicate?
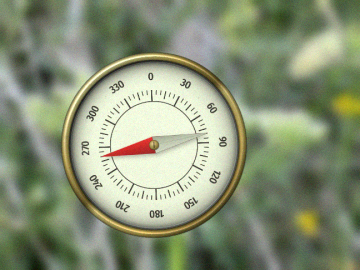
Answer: {"value": 260, "unit": "°"}
